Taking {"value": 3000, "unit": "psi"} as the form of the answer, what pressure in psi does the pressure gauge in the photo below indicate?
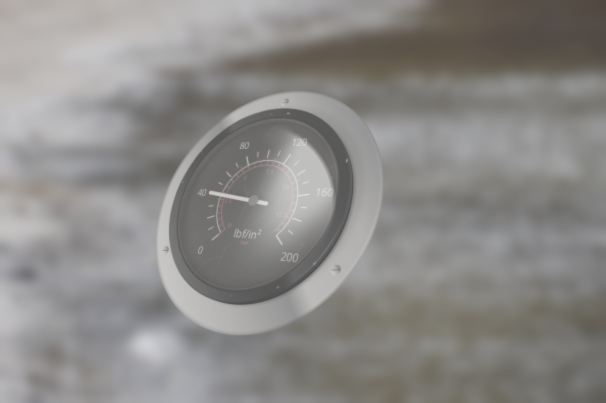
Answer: {"value": 40, "unit": "psi"}
